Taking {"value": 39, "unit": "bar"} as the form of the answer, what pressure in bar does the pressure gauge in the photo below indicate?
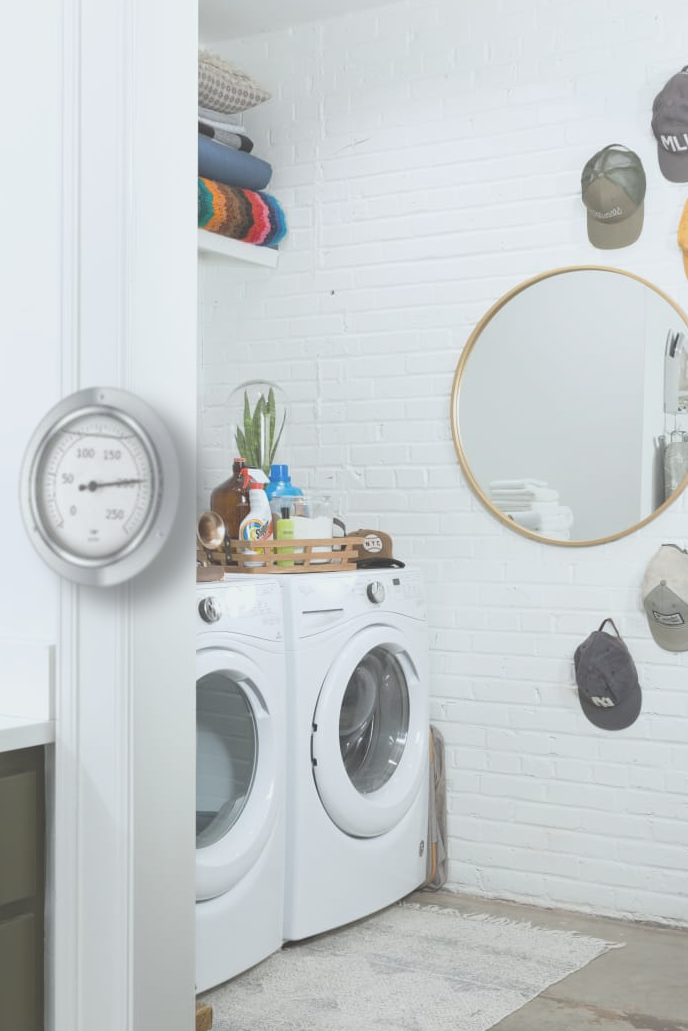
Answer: {"value": 200, "unit": "bar"}
